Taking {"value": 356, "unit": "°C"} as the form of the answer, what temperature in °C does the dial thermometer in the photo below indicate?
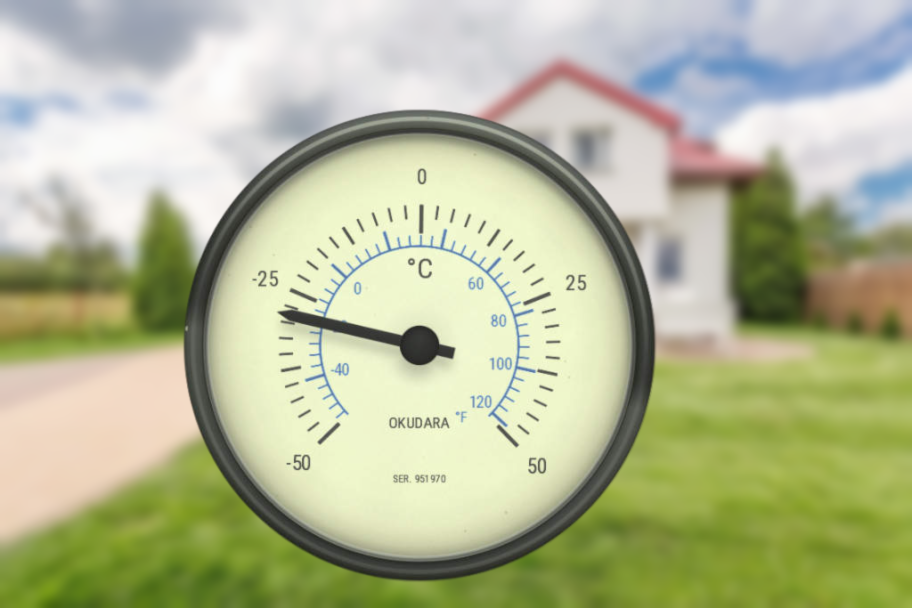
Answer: {"value": -28.75, "unit": "°C"}
